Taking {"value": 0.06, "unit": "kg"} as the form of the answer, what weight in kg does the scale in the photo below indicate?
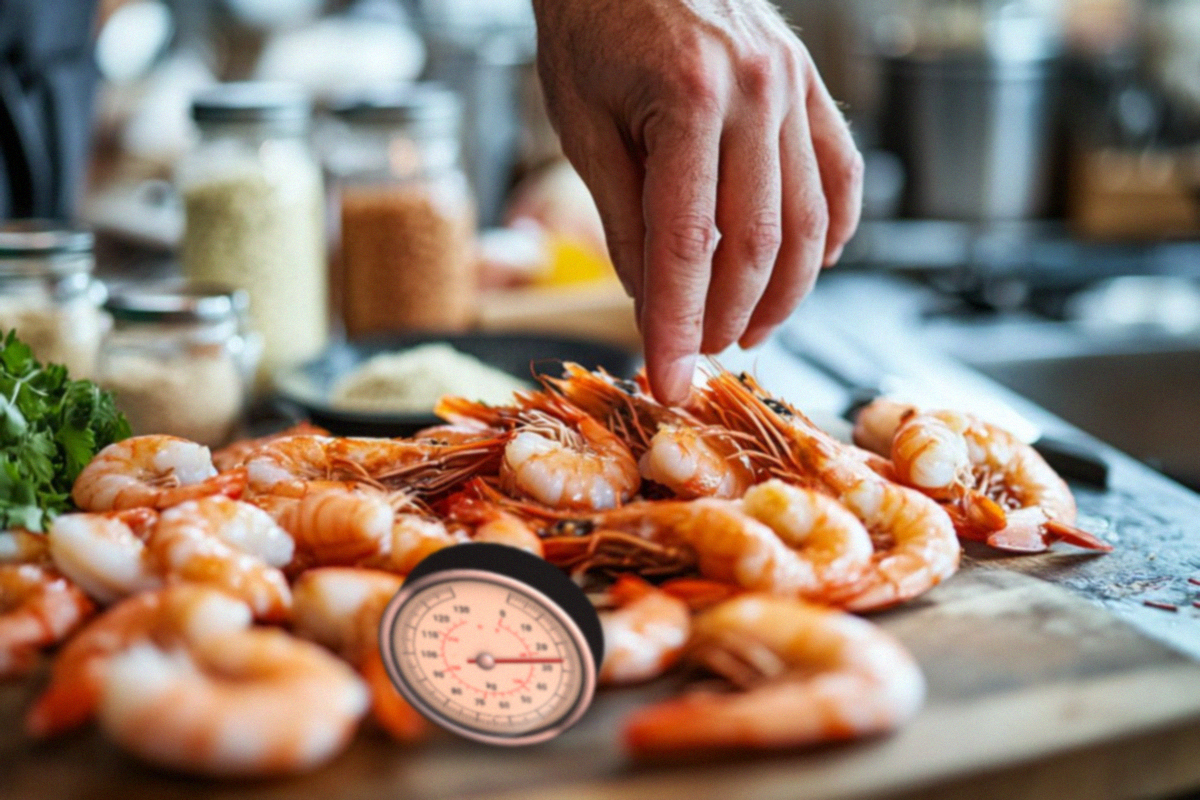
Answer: {"value": 25, "unit": "kg"}
